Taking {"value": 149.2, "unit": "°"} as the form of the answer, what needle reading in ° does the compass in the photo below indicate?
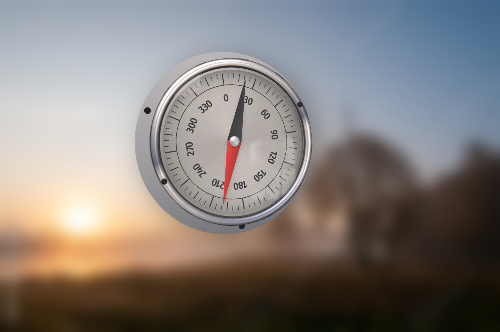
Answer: {"value": 200, "unit": "°"}
